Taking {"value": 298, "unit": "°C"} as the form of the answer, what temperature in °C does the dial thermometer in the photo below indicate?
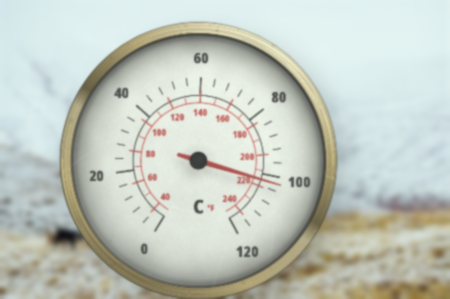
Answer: {"value": 102, "unit": "°C"}
